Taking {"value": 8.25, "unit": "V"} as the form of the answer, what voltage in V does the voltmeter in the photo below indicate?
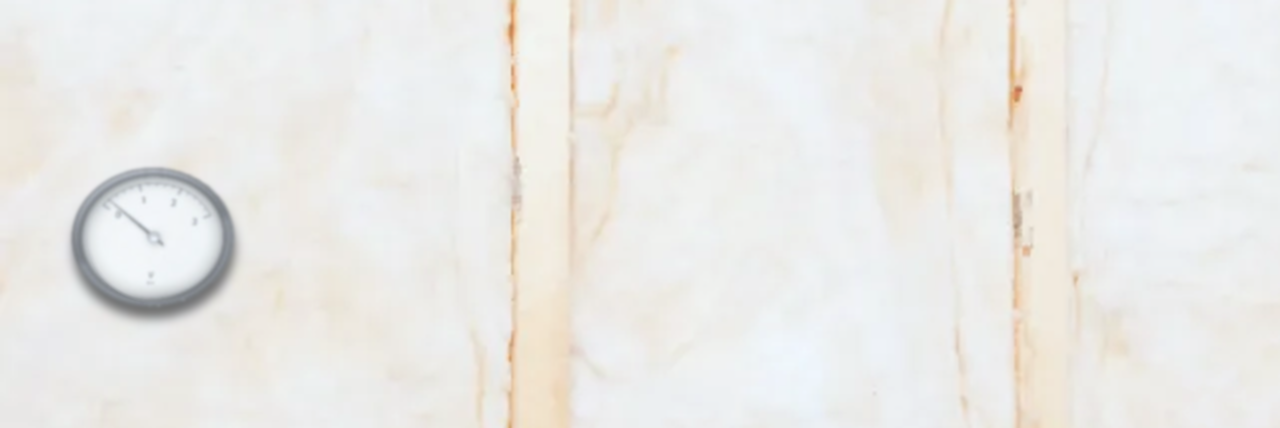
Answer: {"value": 0.2, "unit": "V"}
